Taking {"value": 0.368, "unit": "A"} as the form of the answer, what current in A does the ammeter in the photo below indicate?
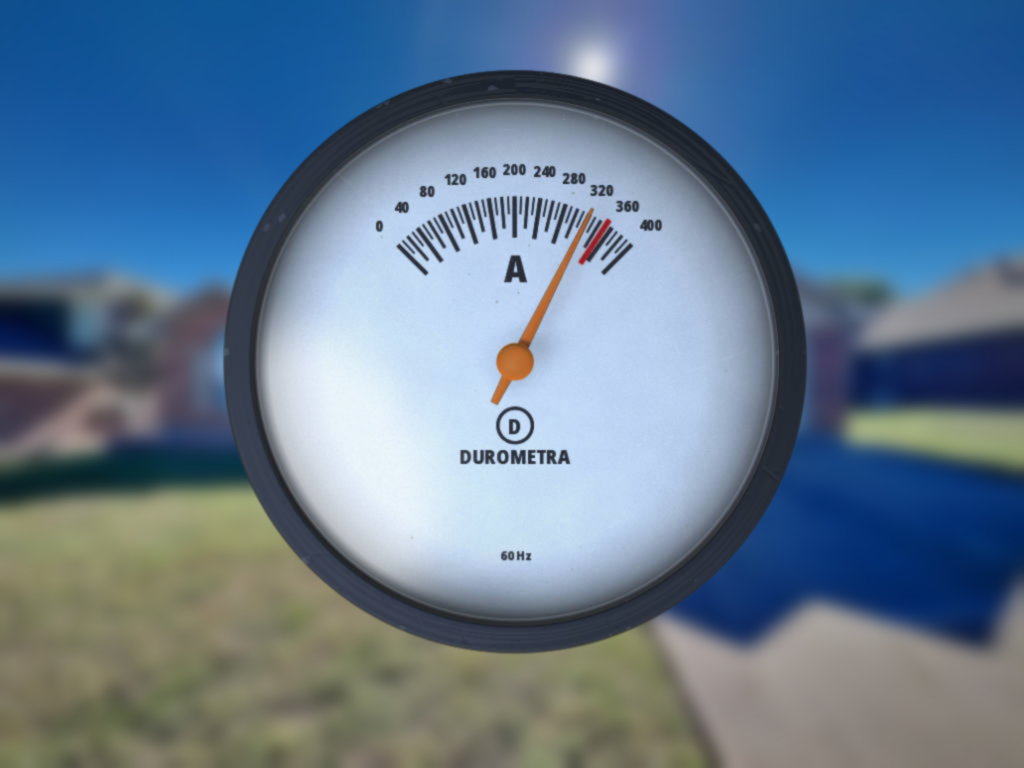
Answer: {"value": 320, "unit": "A"}
